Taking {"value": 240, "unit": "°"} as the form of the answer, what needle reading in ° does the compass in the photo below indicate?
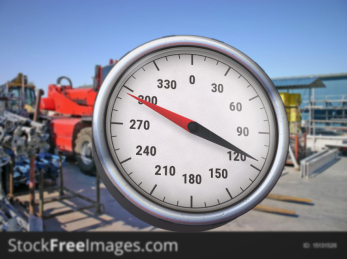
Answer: {"value": 295, "unit": "°"}
